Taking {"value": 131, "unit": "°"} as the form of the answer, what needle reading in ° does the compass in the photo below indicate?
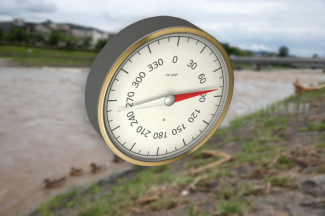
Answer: {"value": 80, "unit": "°"}
